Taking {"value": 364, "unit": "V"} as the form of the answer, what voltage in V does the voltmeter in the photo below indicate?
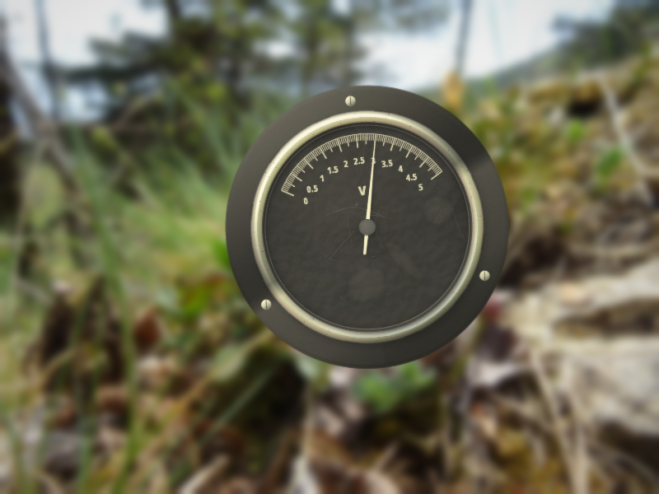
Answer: {"value": 3, "unit": "V"}
